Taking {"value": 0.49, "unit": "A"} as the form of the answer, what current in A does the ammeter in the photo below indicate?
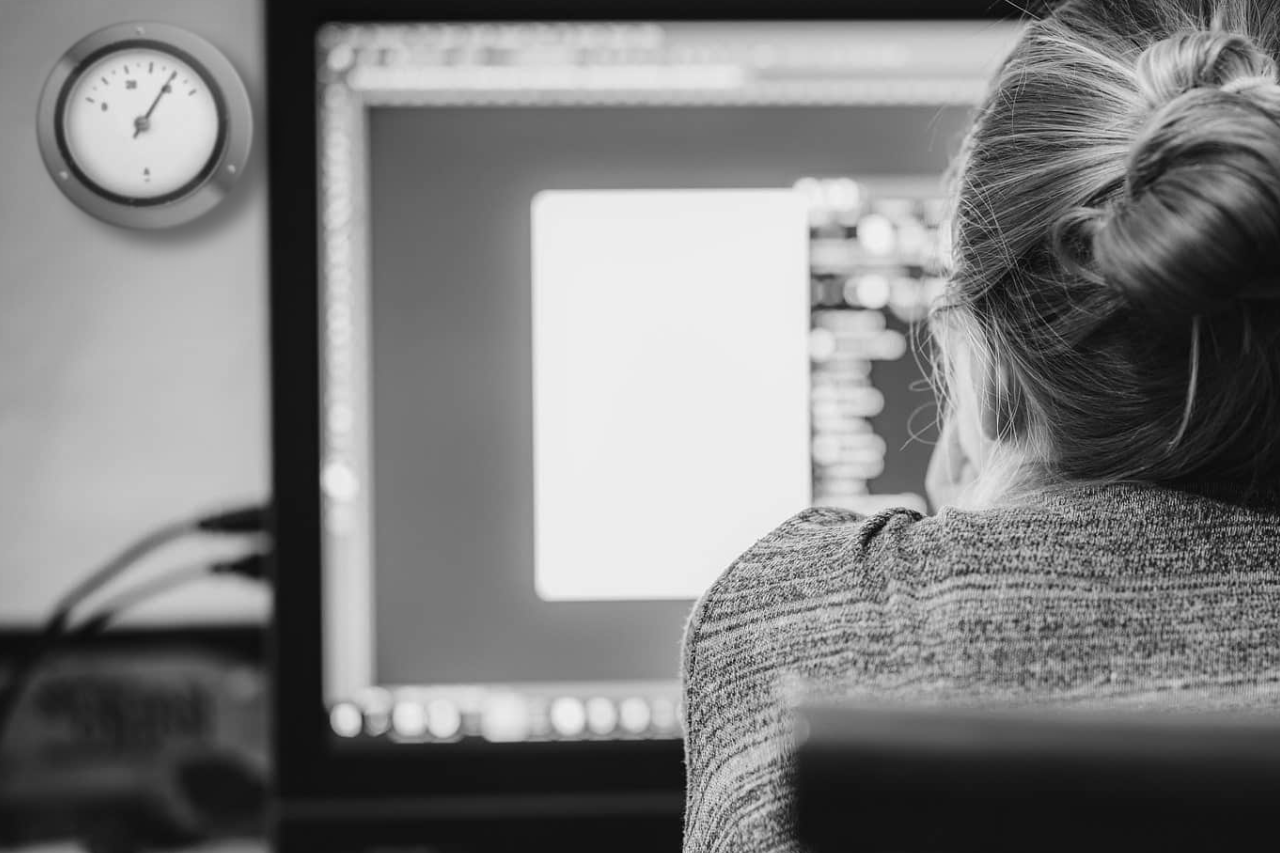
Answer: {"value": 40, "unit": "A"}
